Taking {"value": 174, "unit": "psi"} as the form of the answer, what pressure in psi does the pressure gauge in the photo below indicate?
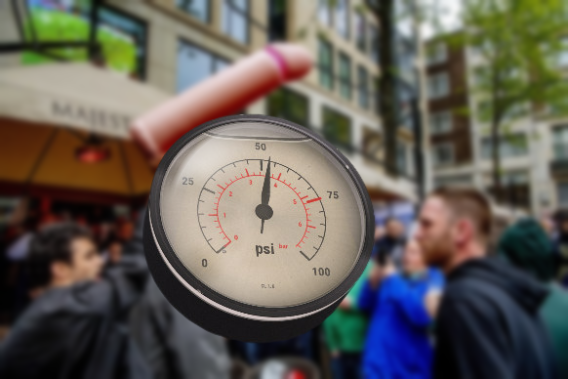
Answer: {"value": 52.5, "unit": "psi"}
